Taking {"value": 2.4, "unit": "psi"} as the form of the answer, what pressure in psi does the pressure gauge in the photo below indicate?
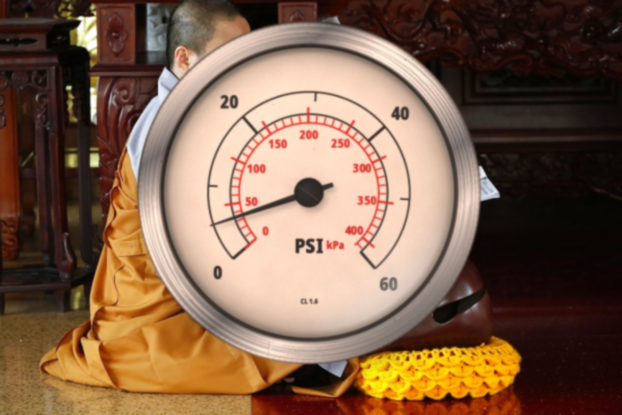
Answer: {"value": 5, "unit": "psi"}
